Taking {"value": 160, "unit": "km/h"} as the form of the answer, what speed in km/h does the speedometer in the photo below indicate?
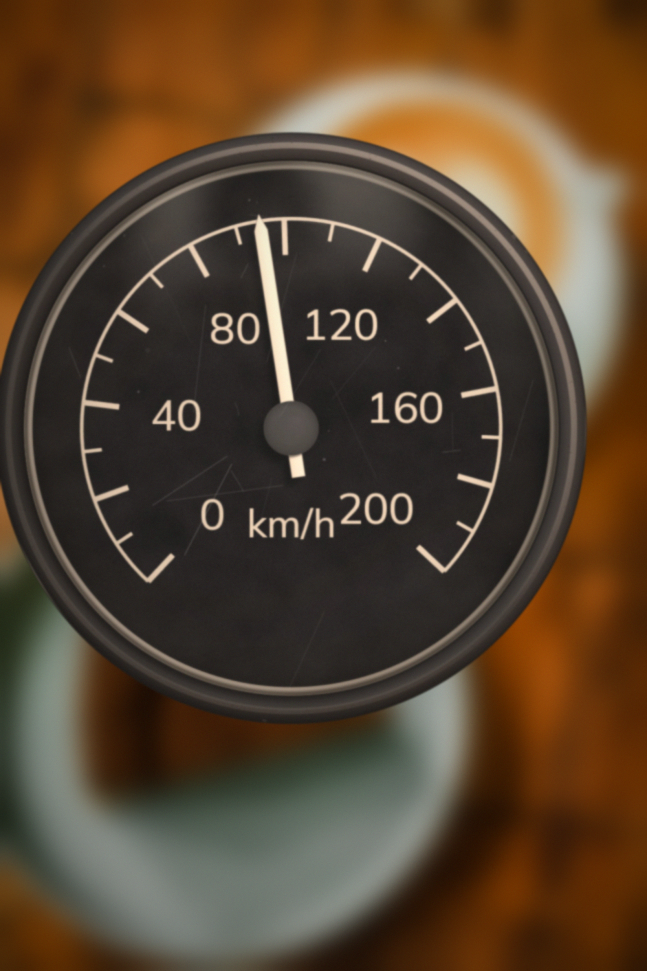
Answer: {"value": 95, "unit": "km/h"}
